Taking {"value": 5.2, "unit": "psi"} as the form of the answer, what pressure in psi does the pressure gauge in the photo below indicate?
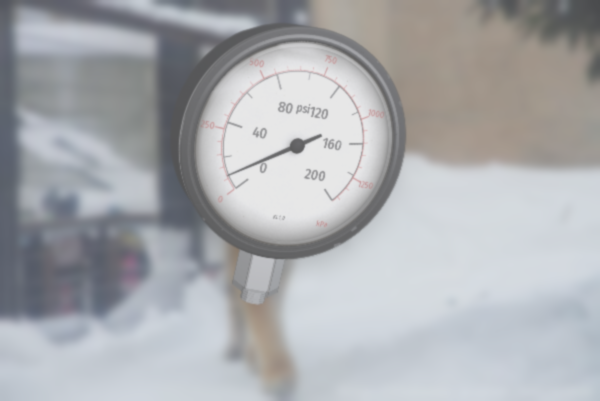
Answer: {"value": 10, "unit": "psi"}
